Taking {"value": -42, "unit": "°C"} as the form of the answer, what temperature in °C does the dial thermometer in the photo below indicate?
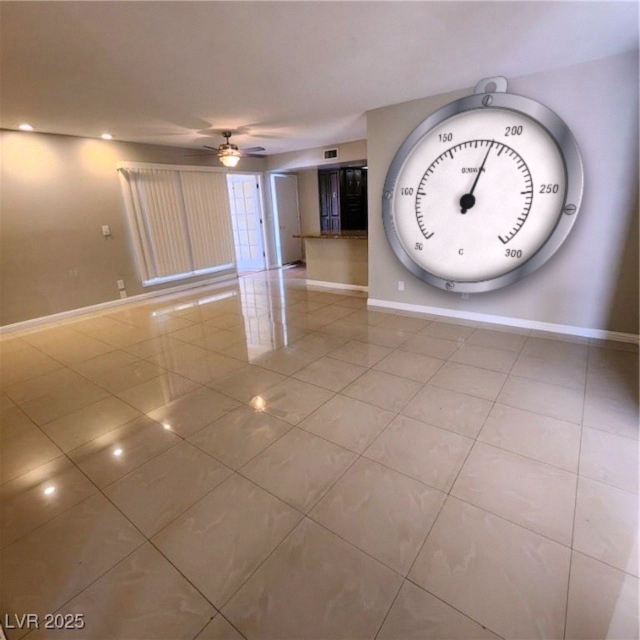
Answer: {"value": 190, "unit": "°C"}
